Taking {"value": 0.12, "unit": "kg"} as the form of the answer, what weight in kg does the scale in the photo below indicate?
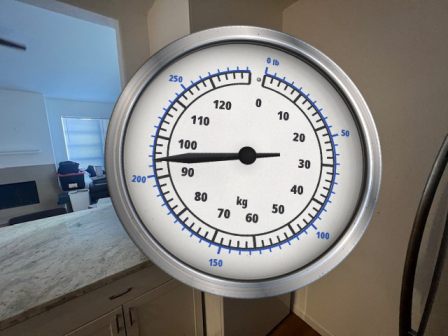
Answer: {"value": 94, "unit": "kg"}
